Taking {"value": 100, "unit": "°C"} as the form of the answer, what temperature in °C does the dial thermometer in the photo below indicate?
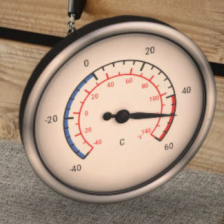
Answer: {"value": 48, "unit": "°C"}
